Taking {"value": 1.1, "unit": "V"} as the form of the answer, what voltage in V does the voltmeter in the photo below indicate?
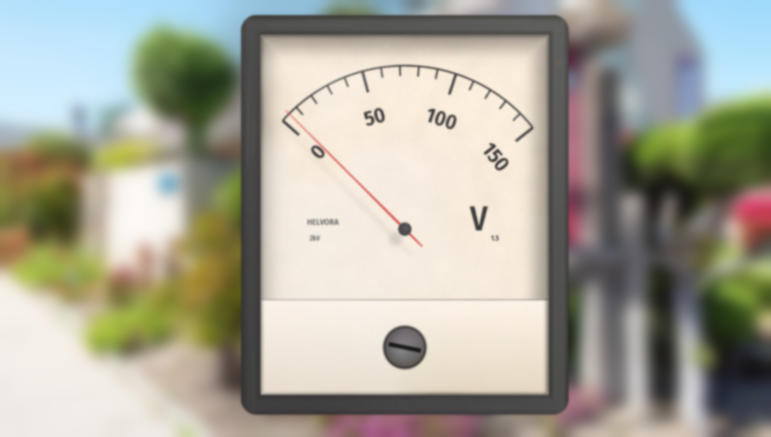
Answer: {"value": 5, "unit": "V"}
